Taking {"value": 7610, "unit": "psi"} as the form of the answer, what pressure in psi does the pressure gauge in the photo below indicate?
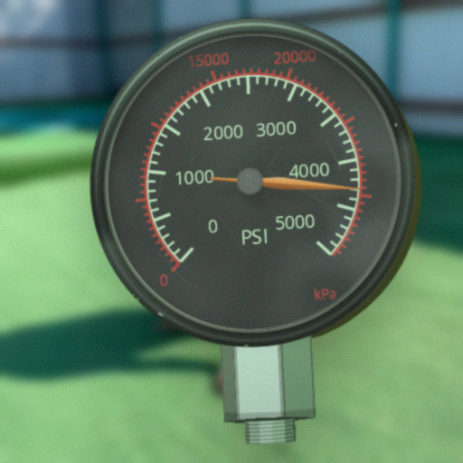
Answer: {"value": 4300, "unit": "psi"}
